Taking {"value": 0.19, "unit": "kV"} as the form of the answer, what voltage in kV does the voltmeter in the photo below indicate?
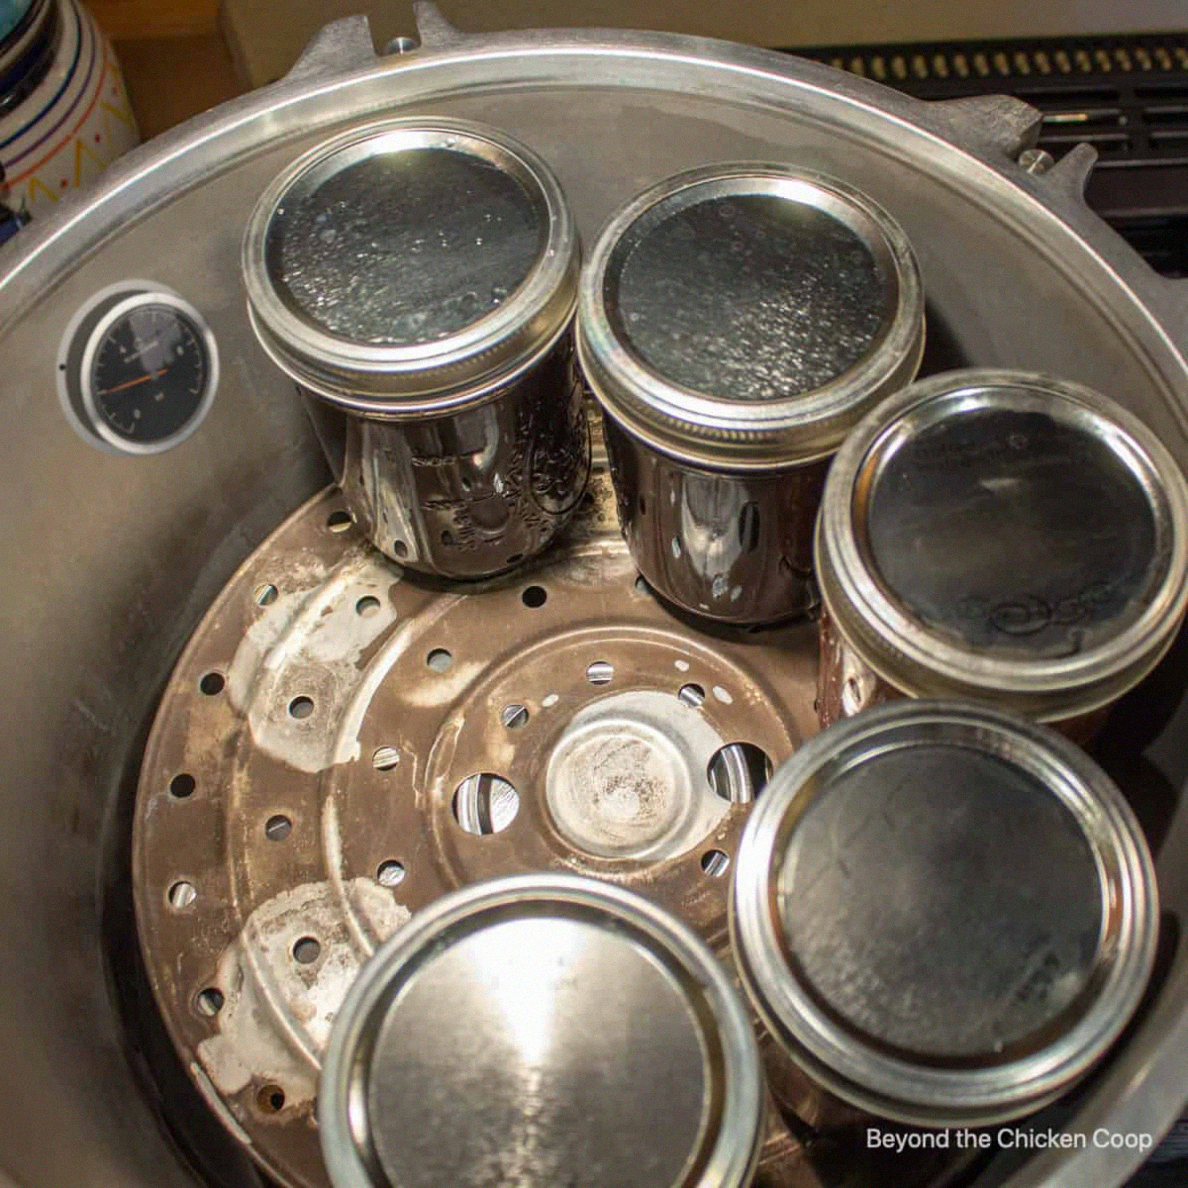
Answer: {"value": 2, "unit": "kV"}
